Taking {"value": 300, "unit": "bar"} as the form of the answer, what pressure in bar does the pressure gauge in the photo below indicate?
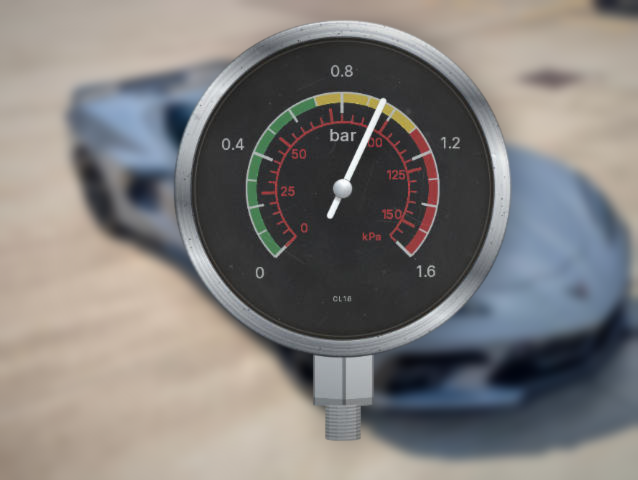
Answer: {"value": 0.95, "unit": "bar"}
